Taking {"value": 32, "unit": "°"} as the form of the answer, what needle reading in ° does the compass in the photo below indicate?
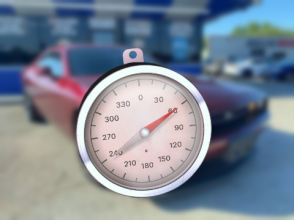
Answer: {"value": 60, "unit": "°"}
